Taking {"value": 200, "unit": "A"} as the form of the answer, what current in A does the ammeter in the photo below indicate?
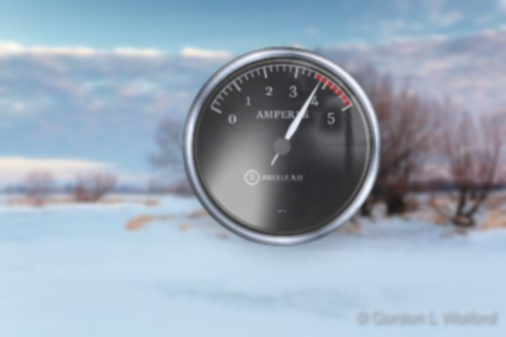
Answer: {"value": 3.8, "unit": "A"}
